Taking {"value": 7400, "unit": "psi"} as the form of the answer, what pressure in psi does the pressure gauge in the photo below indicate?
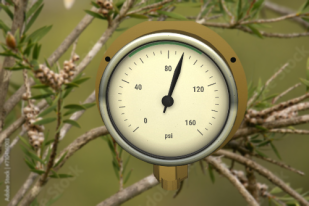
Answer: {"value": 90, "unit": "psi"}
